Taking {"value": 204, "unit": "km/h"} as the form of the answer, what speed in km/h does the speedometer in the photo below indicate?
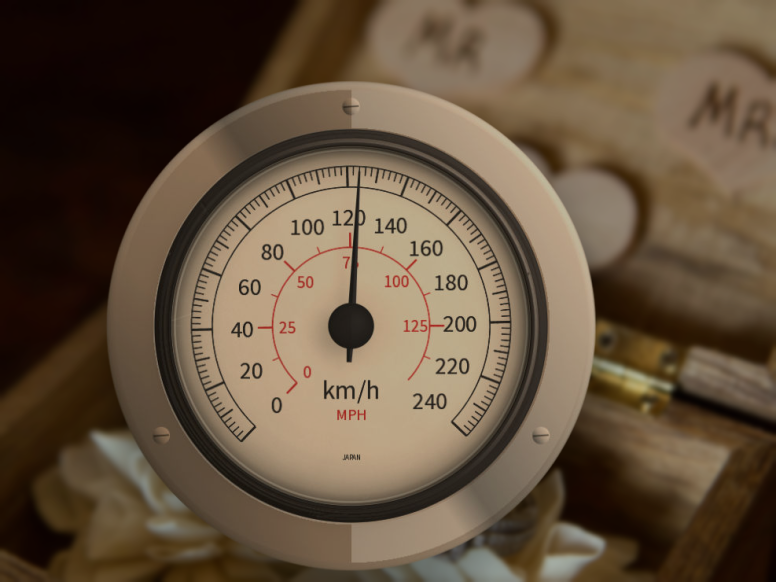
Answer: {"value": 124, "unit": "km/h"}
